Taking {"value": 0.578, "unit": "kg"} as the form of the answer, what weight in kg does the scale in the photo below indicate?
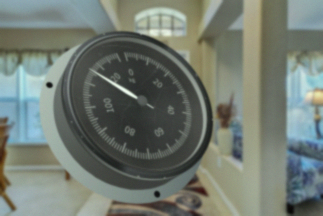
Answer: {"value": 115, "unit": "kg"}
